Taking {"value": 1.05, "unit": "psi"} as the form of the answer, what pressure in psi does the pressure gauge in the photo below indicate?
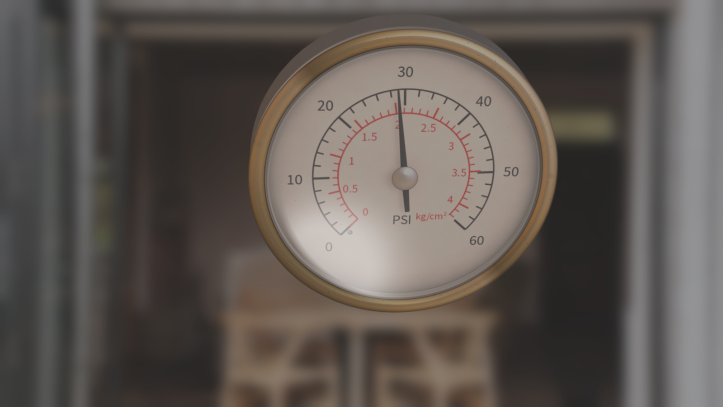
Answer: {"value": 29, "unit": "psi"}
